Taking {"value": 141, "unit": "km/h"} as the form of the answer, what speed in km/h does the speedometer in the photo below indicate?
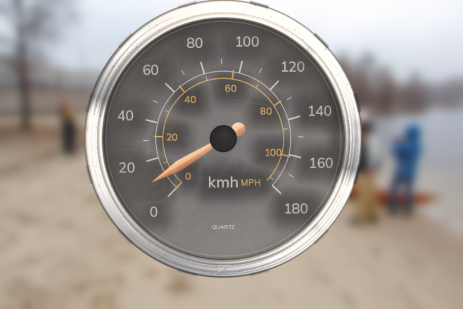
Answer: {"value": 10, "unit": "km/h"}
